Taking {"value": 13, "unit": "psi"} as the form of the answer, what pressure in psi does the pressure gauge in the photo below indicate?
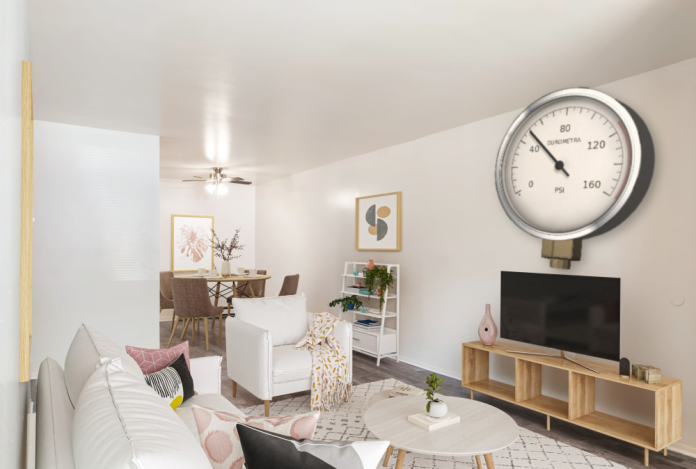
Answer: {"value": 50, "unit": "psi"}
